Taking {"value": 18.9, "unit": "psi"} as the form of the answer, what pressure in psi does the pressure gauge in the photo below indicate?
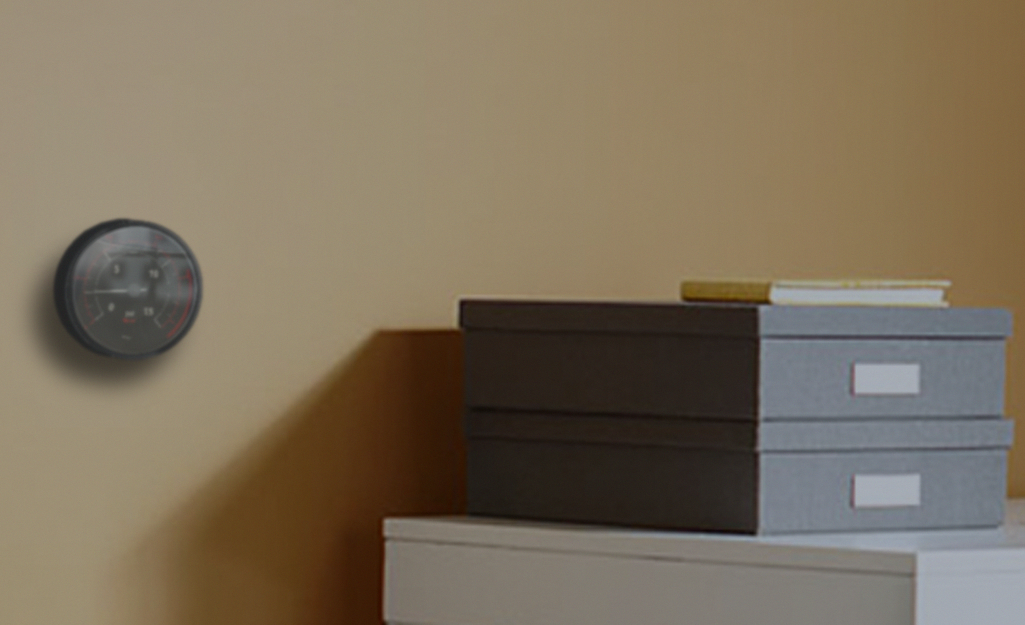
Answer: {"value": 2, "unit": "psi"}
